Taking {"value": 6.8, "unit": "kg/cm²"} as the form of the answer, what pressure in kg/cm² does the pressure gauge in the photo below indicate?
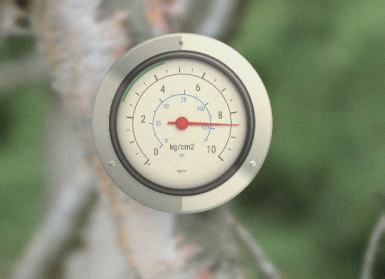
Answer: {"value": 8.5, "unit": "kg/cm²"}
